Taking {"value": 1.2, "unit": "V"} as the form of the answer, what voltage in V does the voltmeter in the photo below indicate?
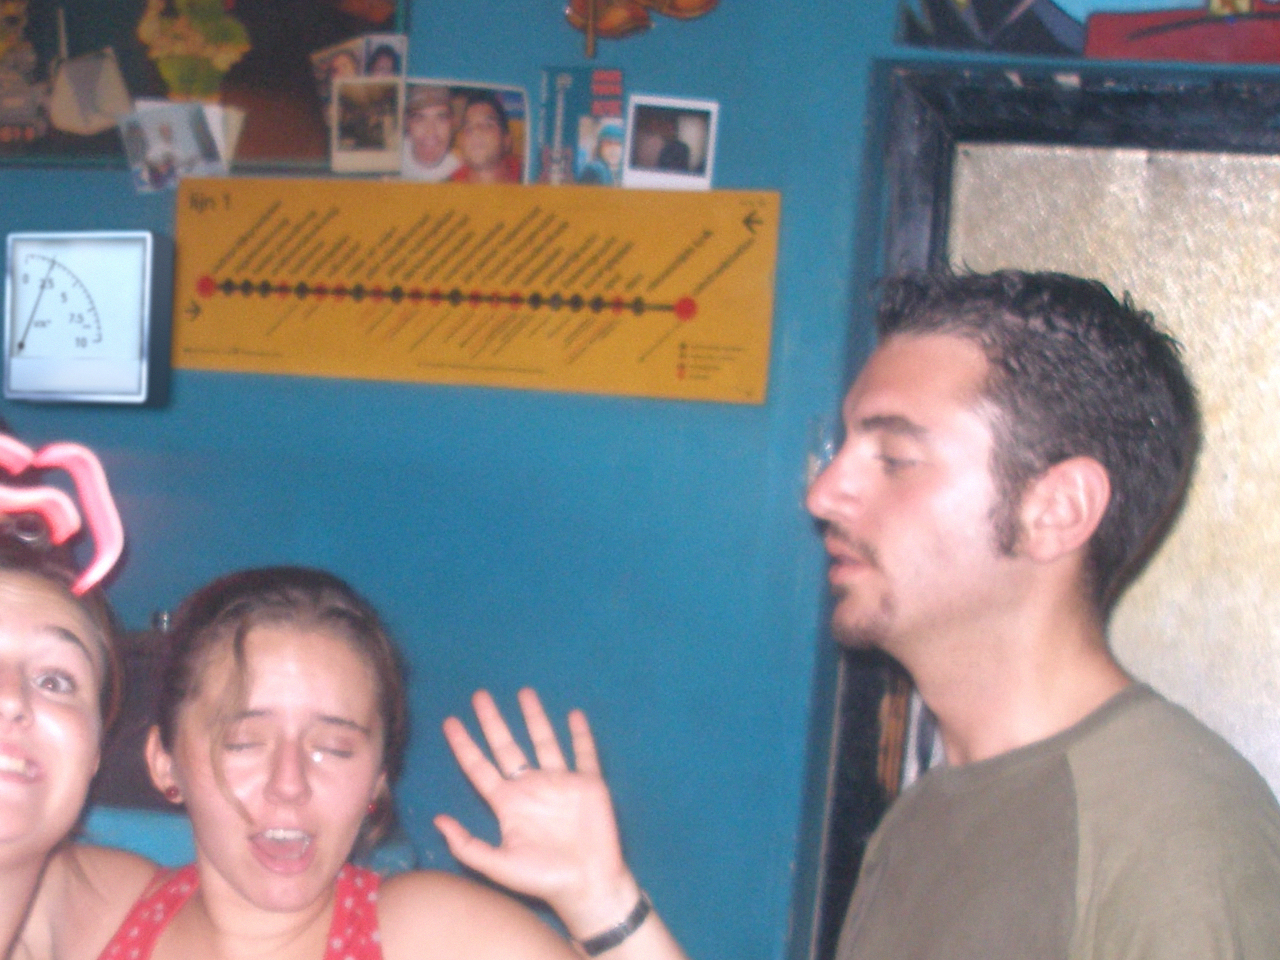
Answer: {"value": 2.5, "unit": "V"}
